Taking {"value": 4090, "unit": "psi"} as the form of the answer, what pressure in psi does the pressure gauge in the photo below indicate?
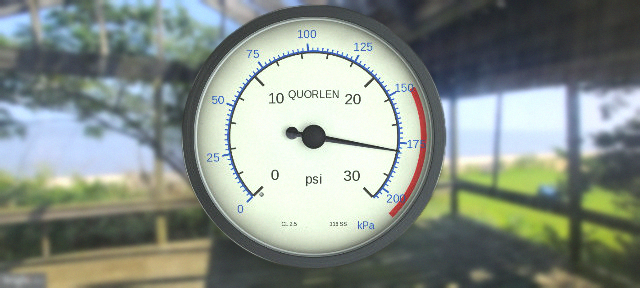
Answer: {"value": 26, "unit": "psi"}
